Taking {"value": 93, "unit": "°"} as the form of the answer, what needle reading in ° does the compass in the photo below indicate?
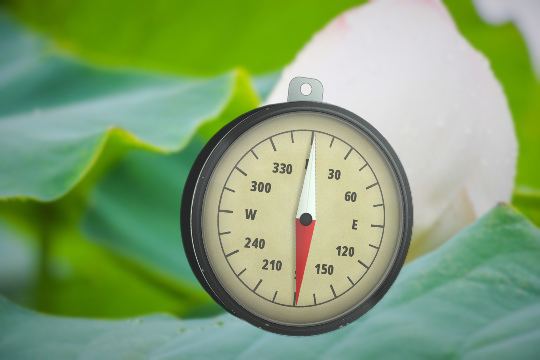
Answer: {"value": 180, "unit": "°"}
